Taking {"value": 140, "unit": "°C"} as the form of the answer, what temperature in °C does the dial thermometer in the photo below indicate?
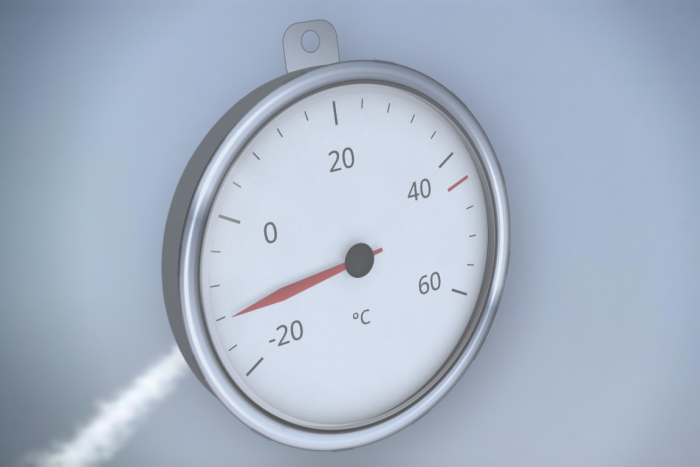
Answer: {"value": -12, "unit": "°C"}
